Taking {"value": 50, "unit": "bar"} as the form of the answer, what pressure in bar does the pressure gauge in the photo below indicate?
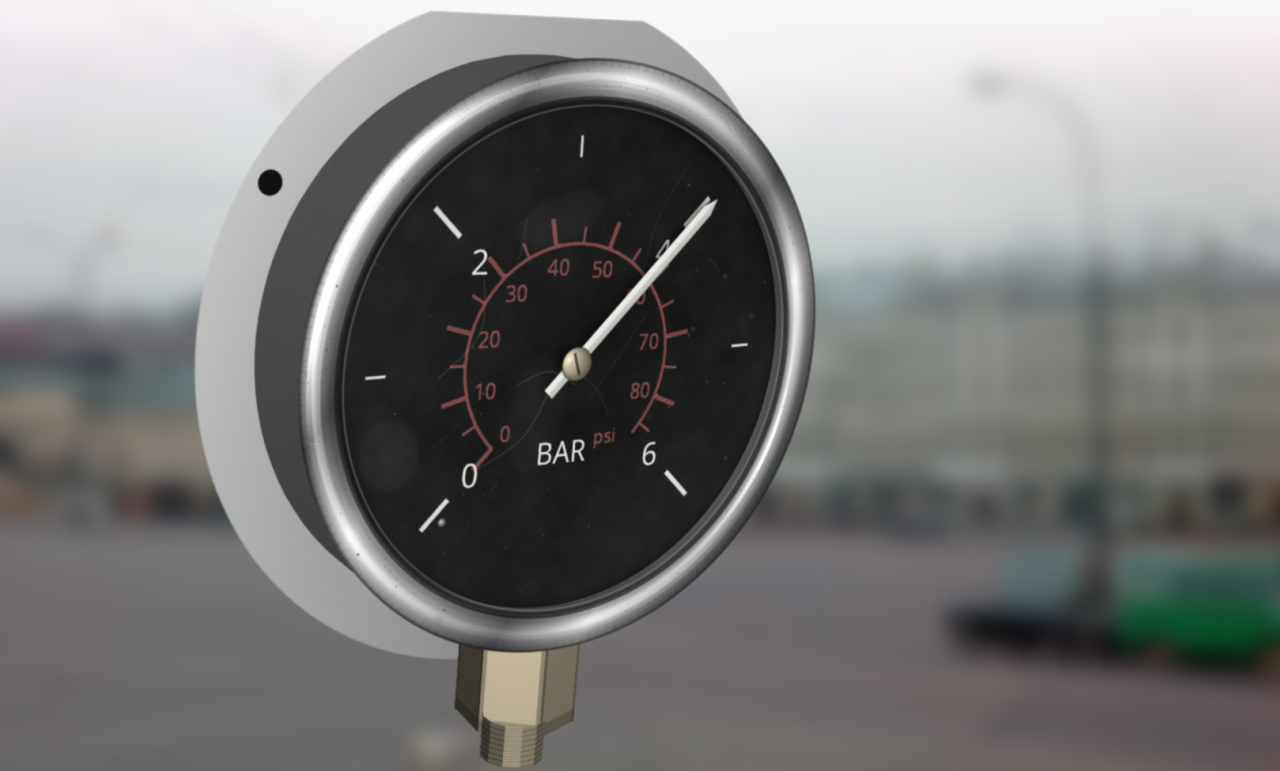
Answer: {"value": 4, "unit": "bar"}
